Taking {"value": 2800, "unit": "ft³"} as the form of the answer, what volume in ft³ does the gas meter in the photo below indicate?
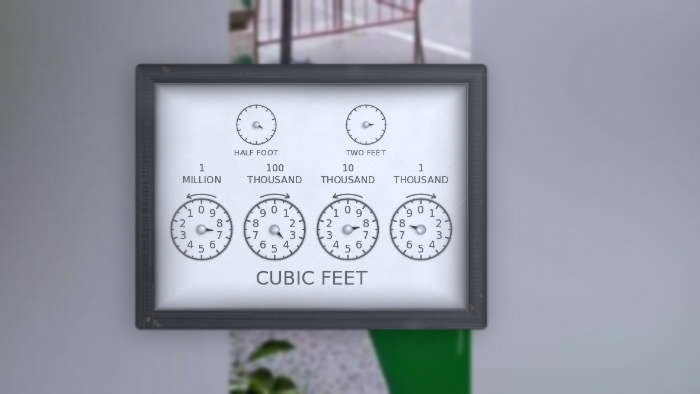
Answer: {"value": 737800, "unit": "ft³"}
